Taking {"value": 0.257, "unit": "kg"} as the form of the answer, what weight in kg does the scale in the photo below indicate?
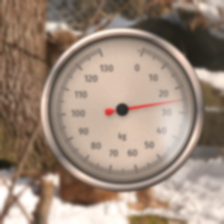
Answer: {"value": 25, "unit": "kg"}
